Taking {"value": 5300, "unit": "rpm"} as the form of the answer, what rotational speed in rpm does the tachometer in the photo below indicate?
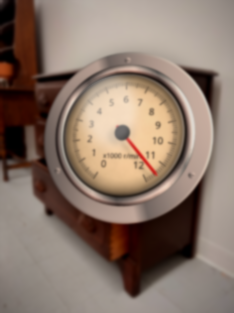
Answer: {"value": 11500, "unit": "rpm"}
